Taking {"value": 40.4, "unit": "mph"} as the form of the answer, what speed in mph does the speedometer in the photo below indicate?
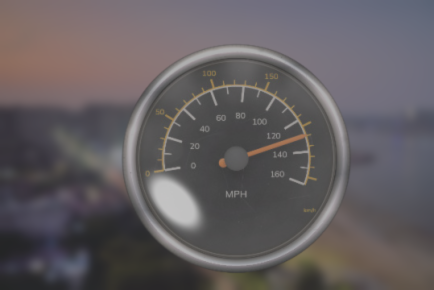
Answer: {"value": 130, "unit": "mph"}
